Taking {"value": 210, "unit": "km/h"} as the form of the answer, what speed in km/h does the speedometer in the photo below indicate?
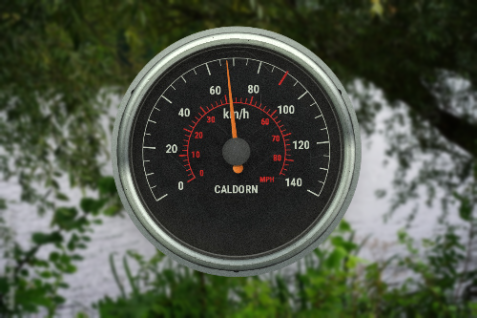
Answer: {"value": 67.5, "unit": "km/h"}
